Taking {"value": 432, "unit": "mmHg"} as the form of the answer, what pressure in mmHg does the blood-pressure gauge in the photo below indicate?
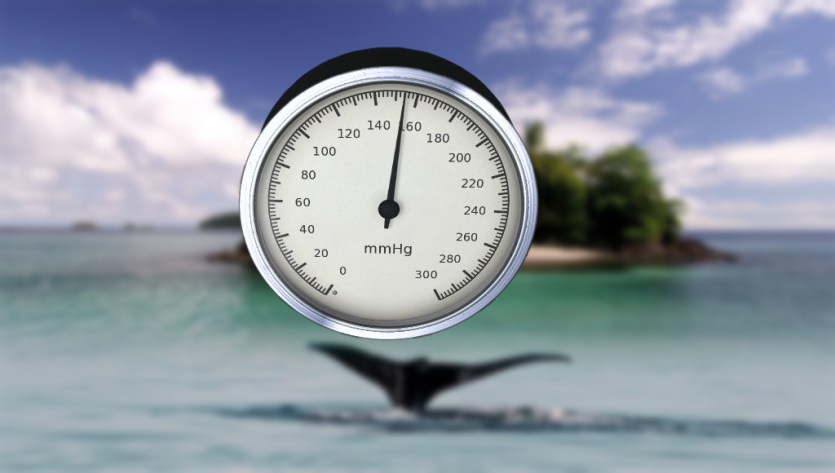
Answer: {"value": 154, "unit": "mmHg"}
